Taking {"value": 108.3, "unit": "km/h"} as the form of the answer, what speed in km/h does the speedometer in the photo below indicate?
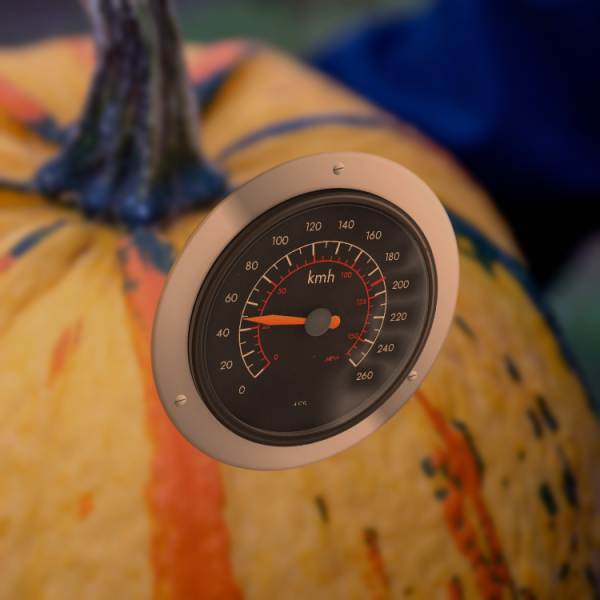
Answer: {"value": 50, "unit": "km/h"}
